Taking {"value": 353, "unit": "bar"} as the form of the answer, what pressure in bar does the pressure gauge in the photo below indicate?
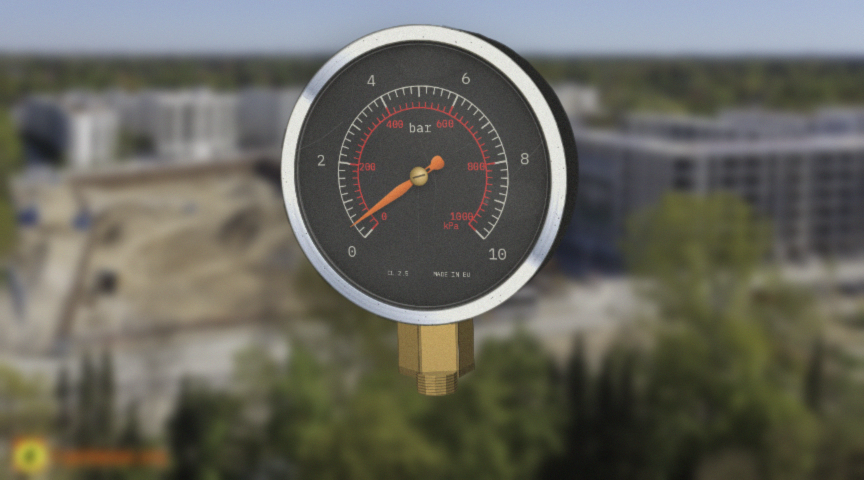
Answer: {"value": 0.4, "unit": "bar"}
